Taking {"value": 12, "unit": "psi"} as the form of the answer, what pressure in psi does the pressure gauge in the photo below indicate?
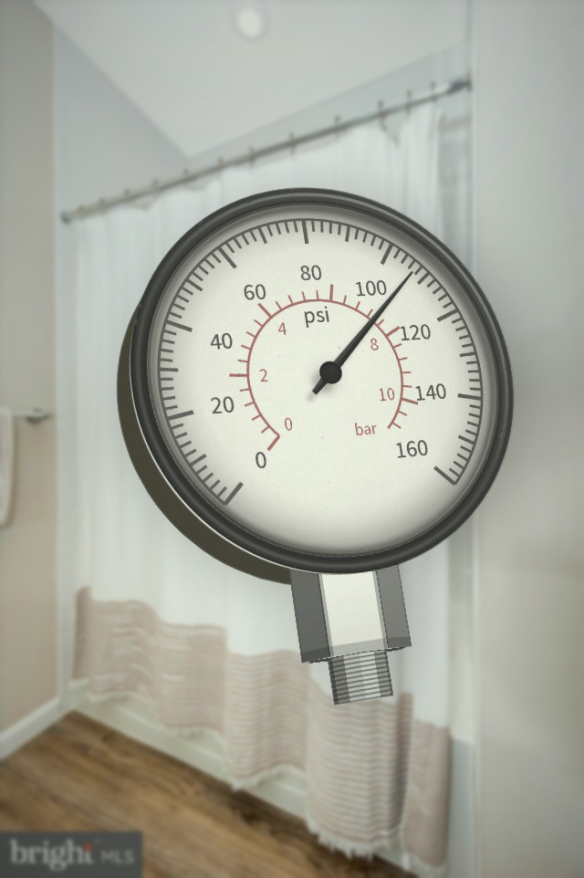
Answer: {"value": 107, "unit": "psi"}
